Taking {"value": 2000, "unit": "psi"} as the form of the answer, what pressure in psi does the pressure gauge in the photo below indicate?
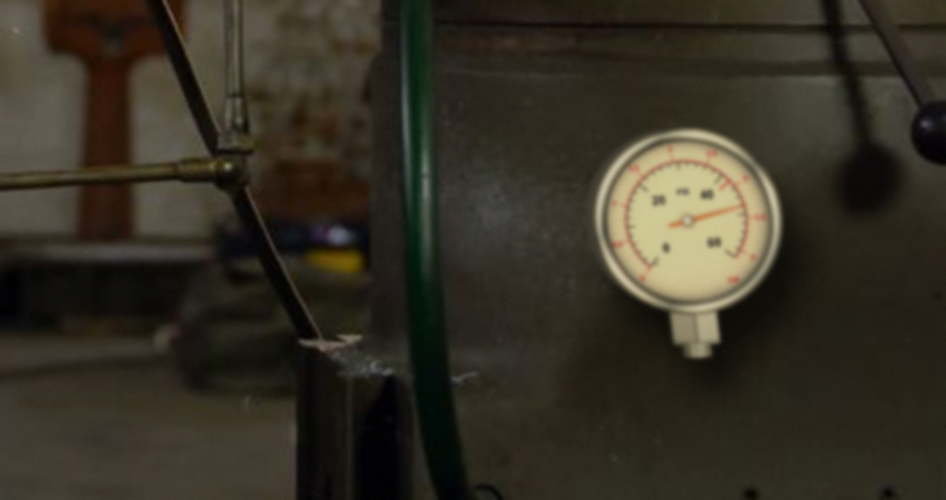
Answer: {"value": 48, "unit": "psi"}
